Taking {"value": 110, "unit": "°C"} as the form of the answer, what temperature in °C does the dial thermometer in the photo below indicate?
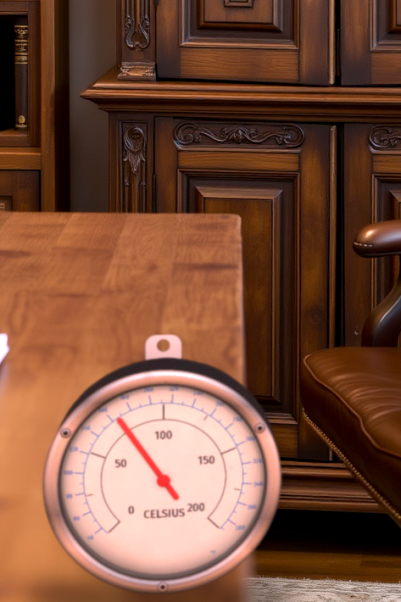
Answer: {"value": 75, "unit": "°C"}
